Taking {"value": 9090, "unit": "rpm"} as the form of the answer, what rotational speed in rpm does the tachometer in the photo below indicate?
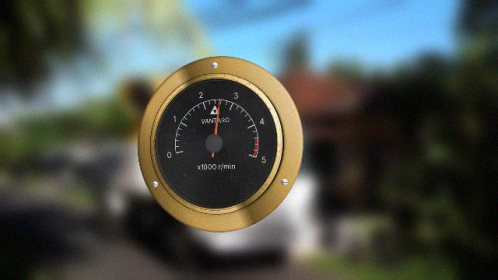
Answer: {"value": 2600, "unit": "rpm"}
